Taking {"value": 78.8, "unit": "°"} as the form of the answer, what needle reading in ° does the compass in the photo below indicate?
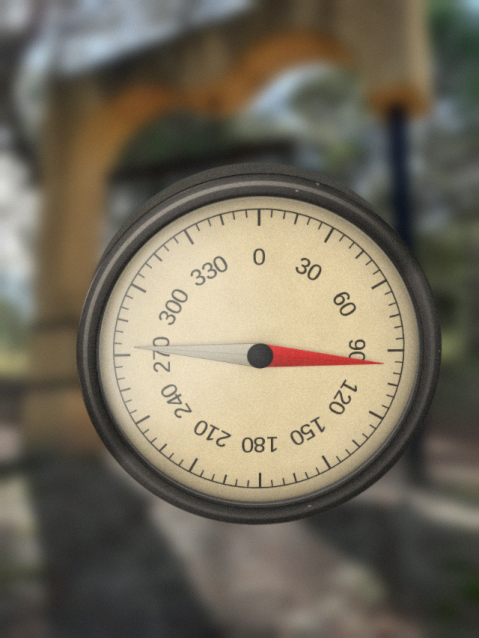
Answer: {"value": 95, "unit": "°"}
